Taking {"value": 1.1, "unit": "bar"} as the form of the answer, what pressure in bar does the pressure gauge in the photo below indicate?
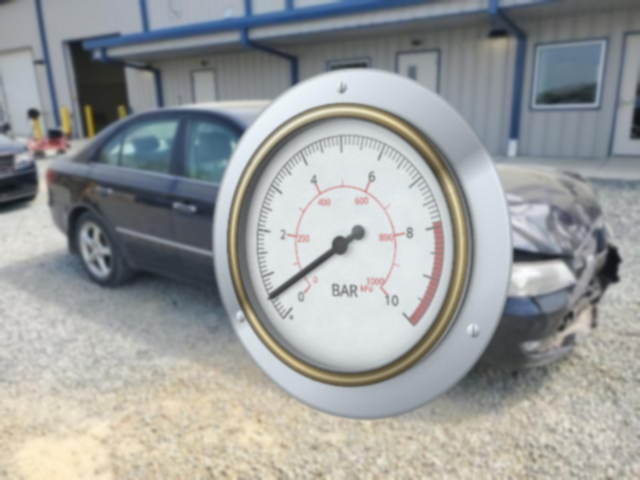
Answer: {"value": 0.5, "unit": "bar"}
